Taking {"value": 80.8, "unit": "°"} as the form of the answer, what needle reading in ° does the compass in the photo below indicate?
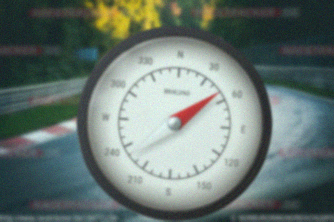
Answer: {"value": 50, "unit": "°"}
